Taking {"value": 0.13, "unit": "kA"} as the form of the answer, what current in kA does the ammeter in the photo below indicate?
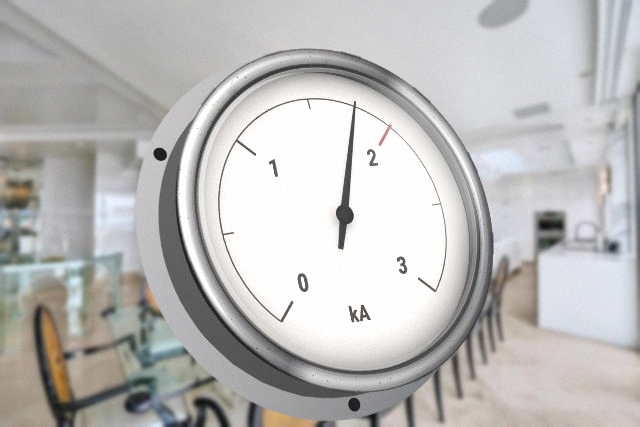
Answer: {"value": 1.75, "unit": "kA"}
